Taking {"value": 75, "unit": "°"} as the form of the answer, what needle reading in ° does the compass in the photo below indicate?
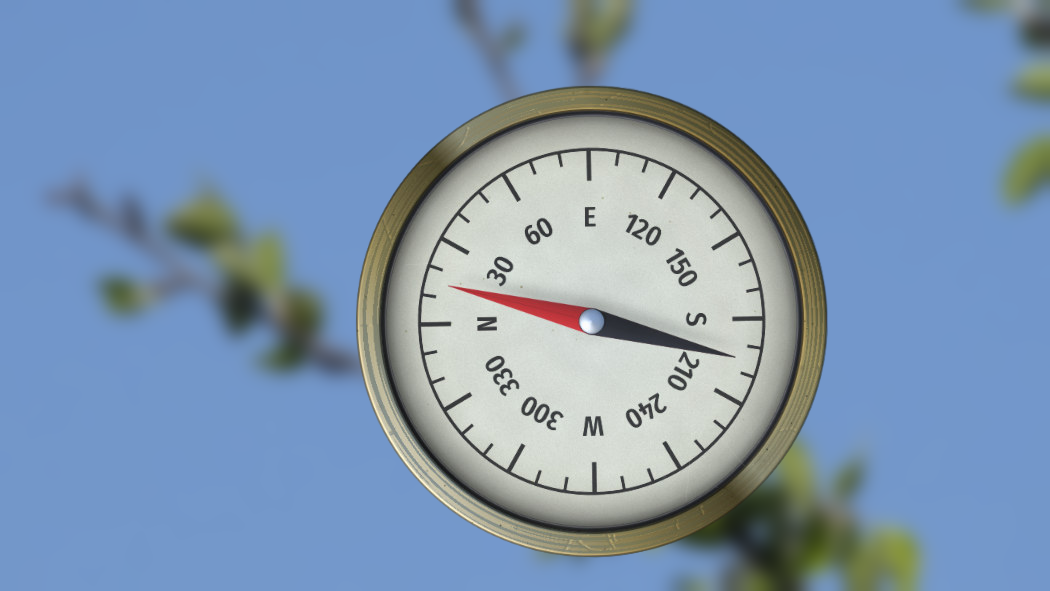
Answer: {"value": 15, "unit": "°"}
